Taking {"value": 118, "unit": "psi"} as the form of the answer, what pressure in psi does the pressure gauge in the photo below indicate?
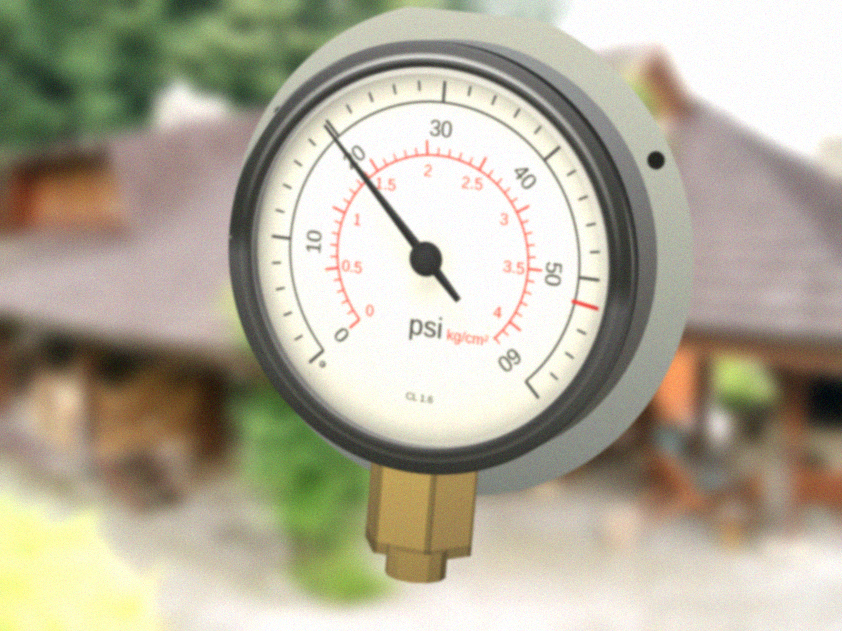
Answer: {"value": 20, "unit": "psi"}
